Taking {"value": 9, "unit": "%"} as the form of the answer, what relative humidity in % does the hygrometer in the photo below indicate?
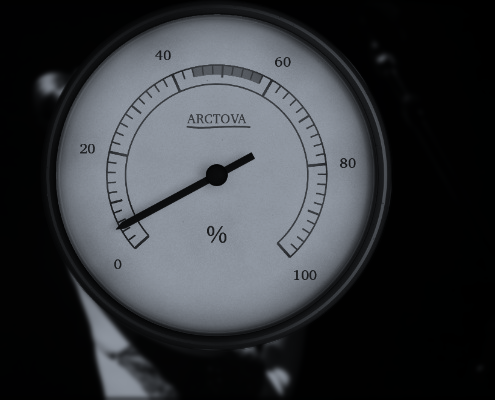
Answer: {"value": 5, "unit": "%"}
